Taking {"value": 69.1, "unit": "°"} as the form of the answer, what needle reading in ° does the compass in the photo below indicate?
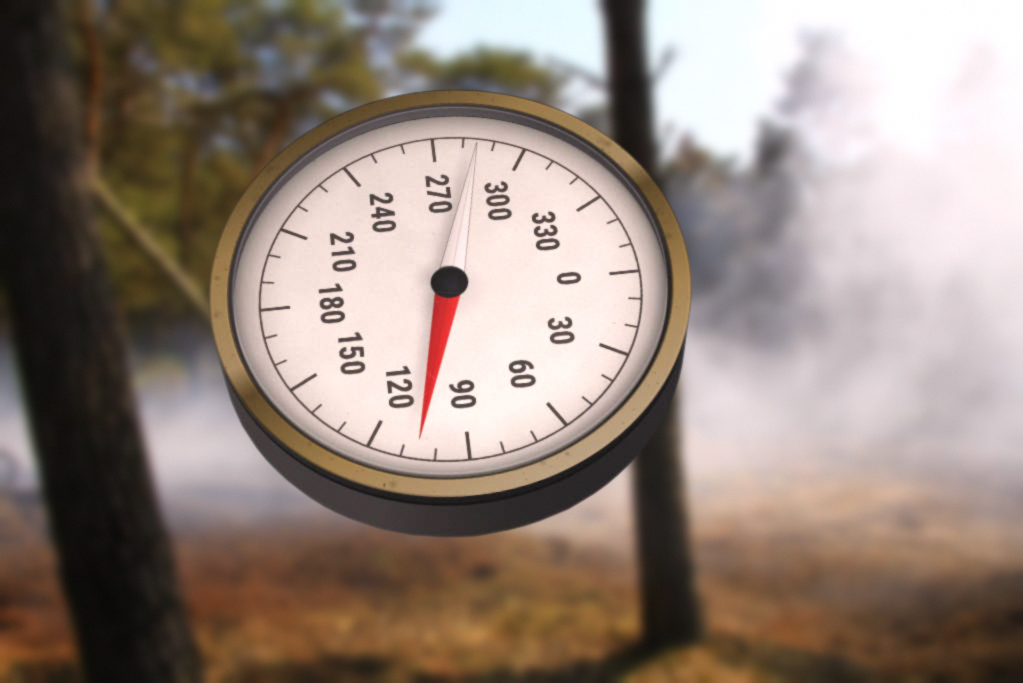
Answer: {"value": 105, "unit": "°"}
